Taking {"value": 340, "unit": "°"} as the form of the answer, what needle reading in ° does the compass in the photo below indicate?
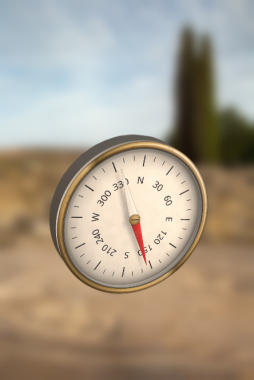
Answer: {"value": 155, "unit": "°"}
